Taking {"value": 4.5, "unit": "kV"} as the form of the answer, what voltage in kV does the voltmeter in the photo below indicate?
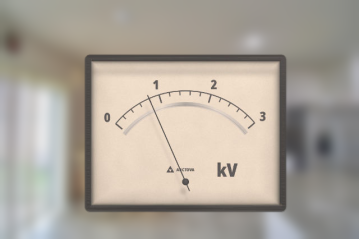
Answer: {"value": 0.8, "unit": "kV"}
